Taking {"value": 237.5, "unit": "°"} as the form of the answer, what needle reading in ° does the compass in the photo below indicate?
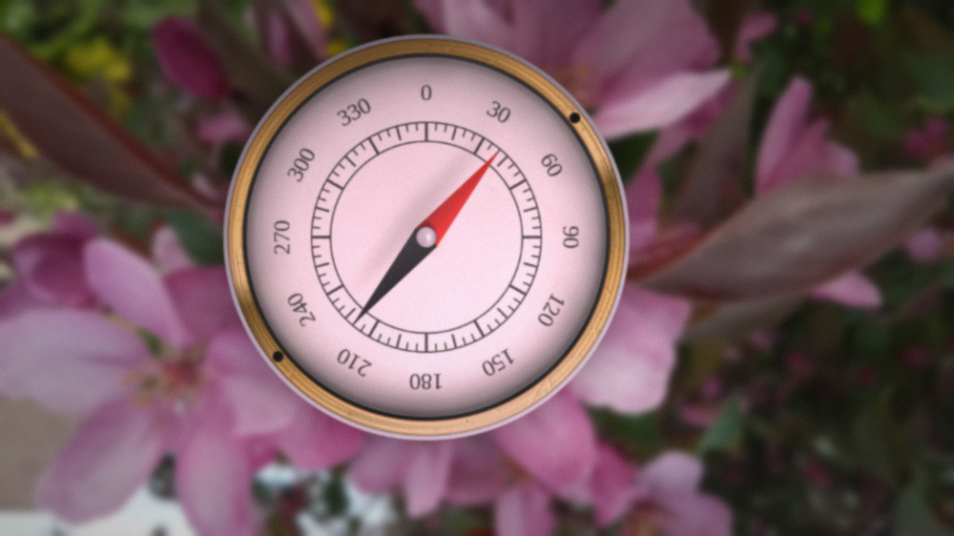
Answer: {"value": 40, "unit": "°"}
